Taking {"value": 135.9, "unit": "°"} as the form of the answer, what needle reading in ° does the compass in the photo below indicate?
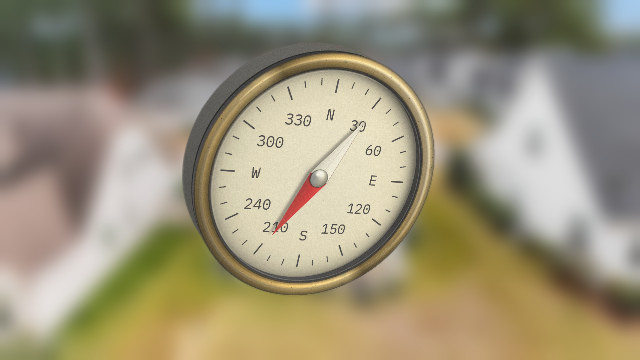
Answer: {"value": 210, "unit": "°"}
